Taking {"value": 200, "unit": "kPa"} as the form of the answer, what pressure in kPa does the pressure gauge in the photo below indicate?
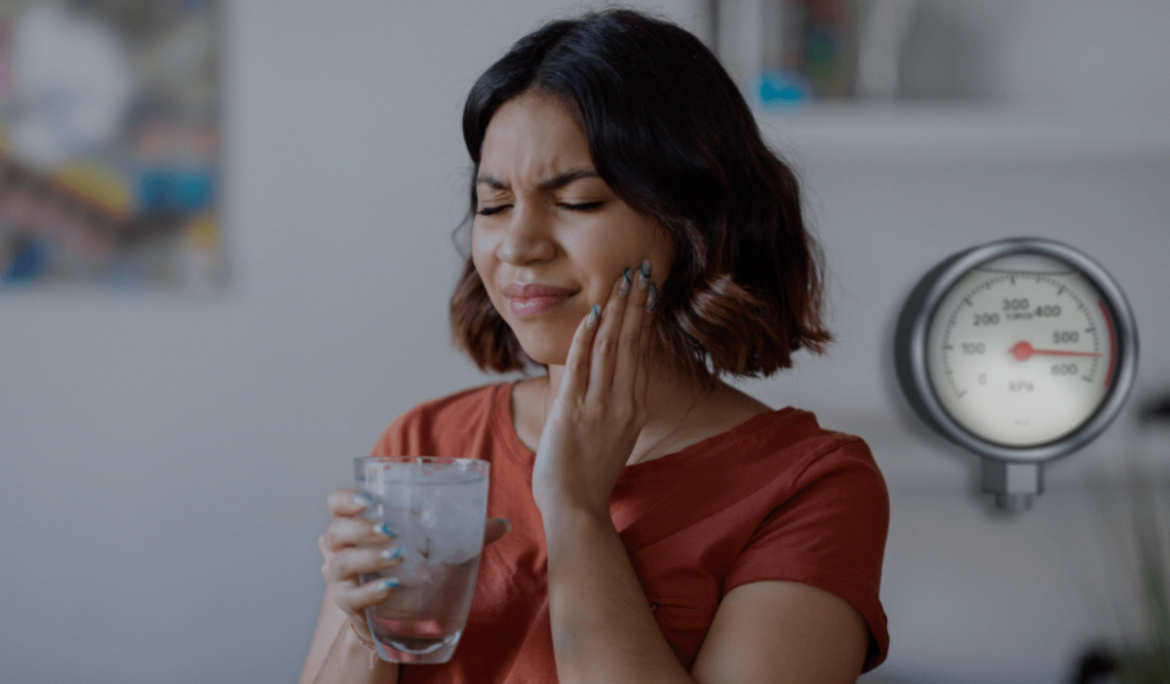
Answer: {"value": 550, "unit": "kPa"}
